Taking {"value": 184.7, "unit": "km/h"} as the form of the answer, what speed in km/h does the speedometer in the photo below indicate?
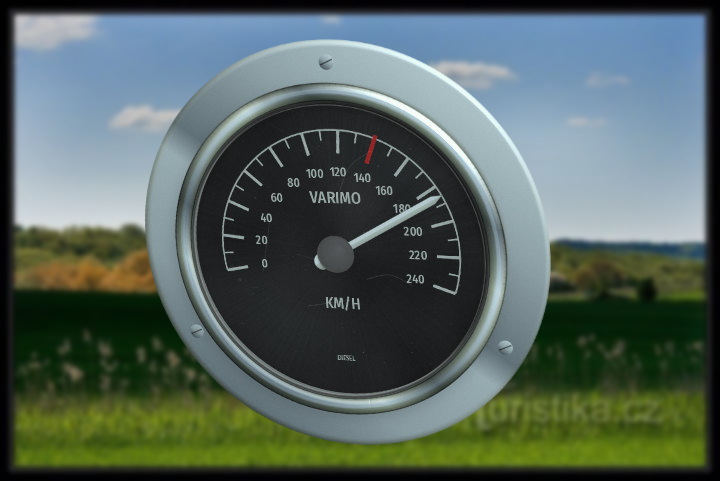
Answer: {"value": 185, "unit": "km/h"}
